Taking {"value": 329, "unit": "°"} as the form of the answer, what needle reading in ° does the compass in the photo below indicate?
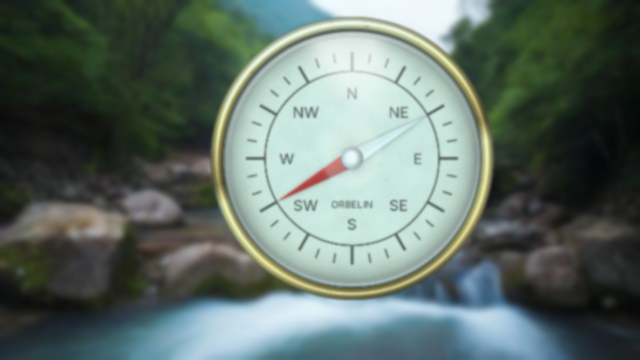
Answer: {"value": 240, "unit": "°"}
